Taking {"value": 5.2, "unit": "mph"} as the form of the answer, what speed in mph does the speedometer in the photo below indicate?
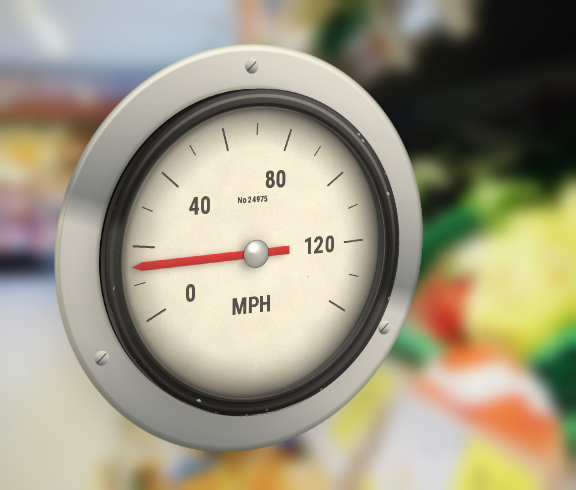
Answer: {"value": 15, "unit": "mph"}
